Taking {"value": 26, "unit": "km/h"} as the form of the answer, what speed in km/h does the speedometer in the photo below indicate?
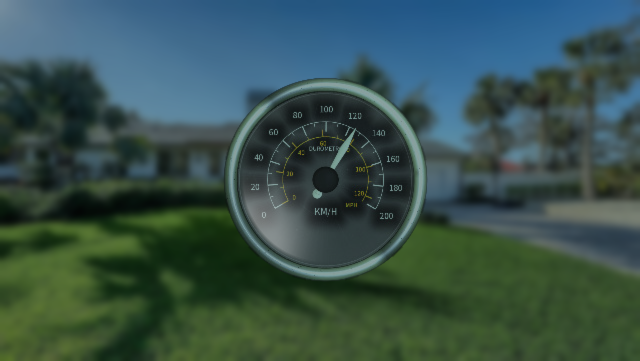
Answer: {"value": 125, "unit": "km/h"}
